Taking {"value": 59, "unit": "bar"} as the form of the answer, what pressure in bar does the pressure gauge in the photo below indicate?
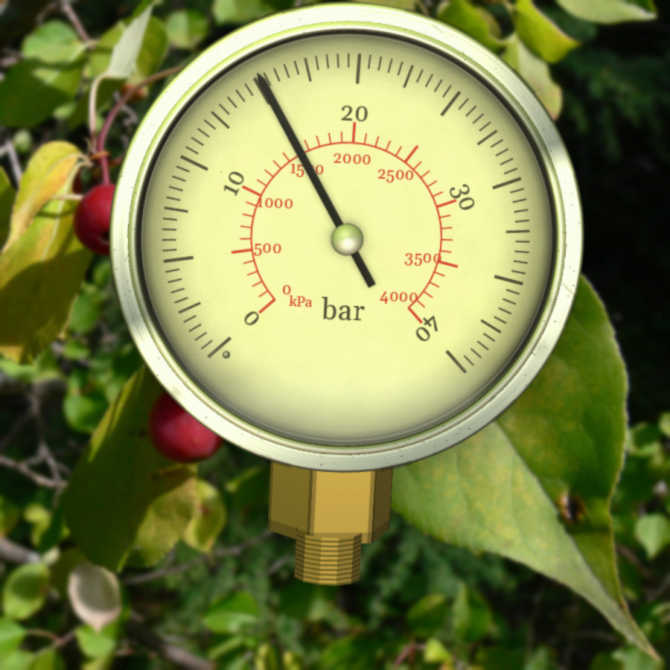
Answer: {"value": 15.25, "unit": "bar"}
